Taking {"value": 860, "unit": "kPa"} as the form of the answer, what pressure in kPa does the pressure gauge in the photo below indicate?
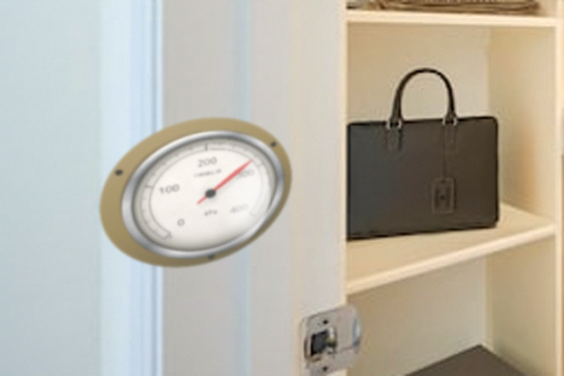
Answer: {"value": 280, "unit": "kPa"}
